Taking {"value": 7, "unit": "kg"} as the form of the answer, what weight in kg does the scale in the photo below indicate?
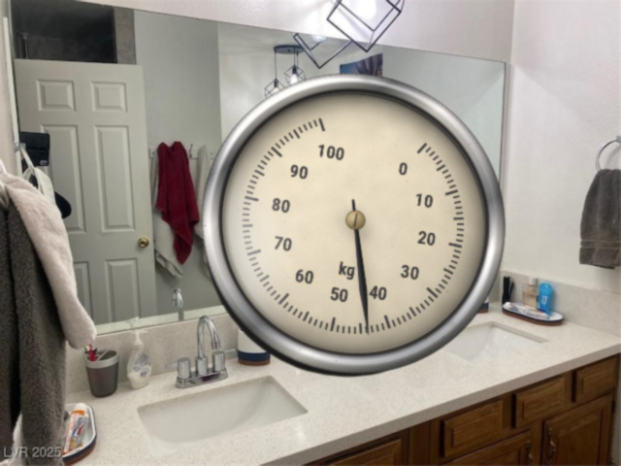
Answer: {"value": 44, "unit": "kg"}
